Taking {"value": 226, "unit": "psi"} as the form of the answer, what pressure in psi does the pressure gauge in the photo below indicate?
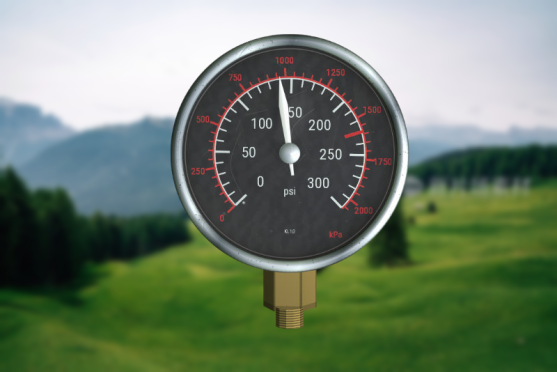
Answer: {"value": 140, "unit": "psi"}
